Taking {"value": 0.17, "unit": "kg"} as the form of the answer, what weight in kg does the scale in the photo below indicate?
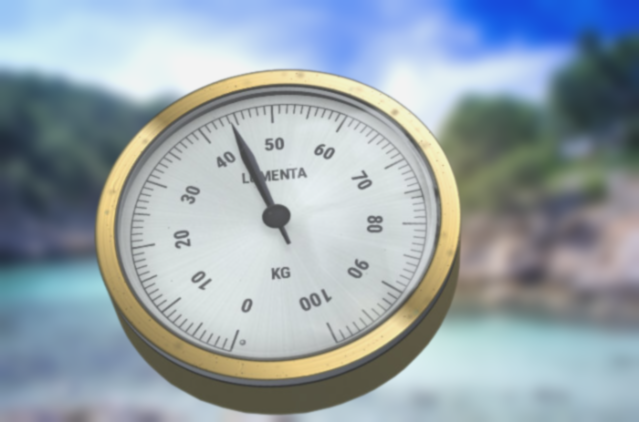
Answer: {"value": 44, "unit": "kg"}
